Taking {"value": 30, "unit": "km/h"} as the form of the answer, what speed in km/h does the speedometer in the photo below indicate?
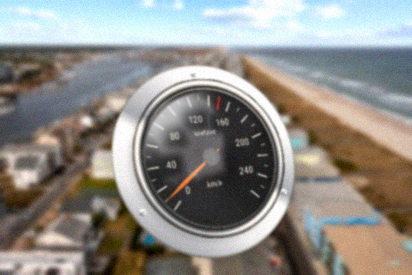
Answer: {"value": 10, "unit": "km/h"}
